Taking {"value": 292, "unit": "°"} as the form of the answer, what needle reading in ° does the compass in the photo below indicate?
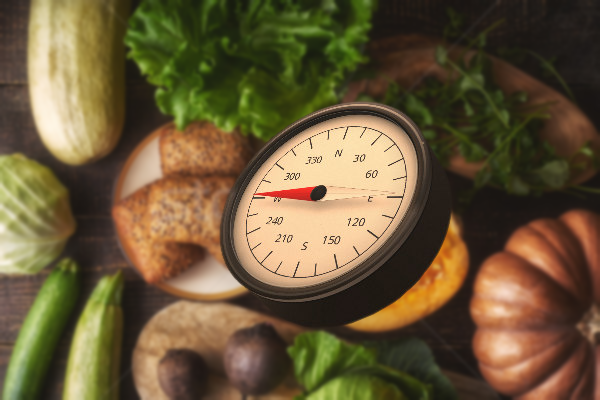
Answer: {"value": 270, "unit": "°"}
